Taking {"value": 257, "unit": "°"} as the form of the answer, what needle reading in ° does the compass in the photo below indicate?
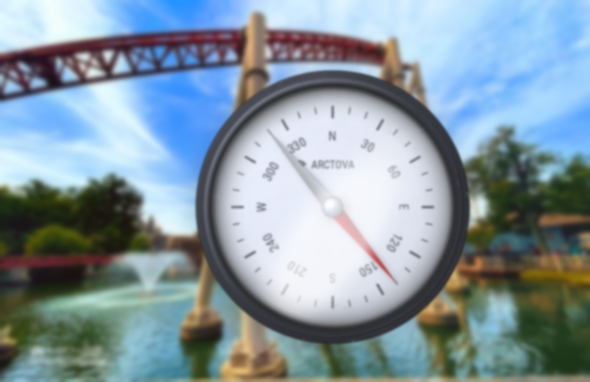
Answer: {"value": 140, "unit": "°"}
